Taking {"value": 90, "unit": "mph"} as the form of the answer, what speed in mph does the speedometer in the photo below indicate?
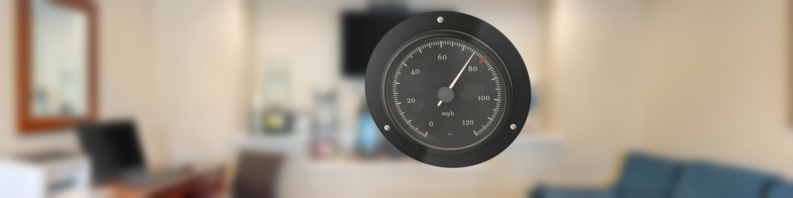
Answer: {"value": 75, "unit": "mph"}
